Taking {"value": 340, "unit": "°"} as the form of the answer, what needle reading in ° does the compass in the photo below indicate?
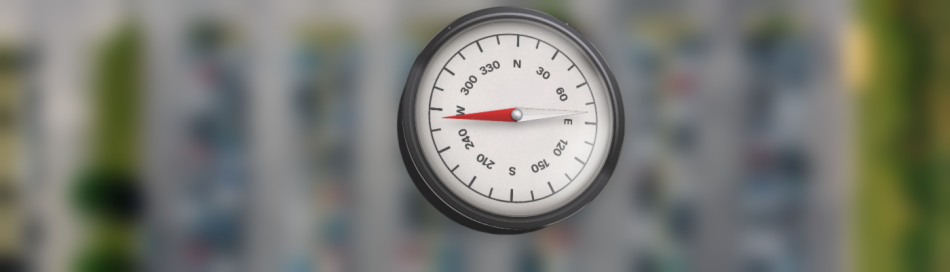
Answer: {"value": 262.5, "unit": "°"}
